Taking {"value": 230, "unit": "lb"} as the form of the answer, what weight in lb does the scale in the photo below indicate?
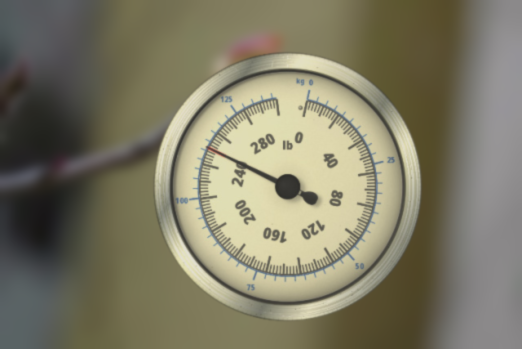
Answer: {"value": 250, "unit": "lb"}
